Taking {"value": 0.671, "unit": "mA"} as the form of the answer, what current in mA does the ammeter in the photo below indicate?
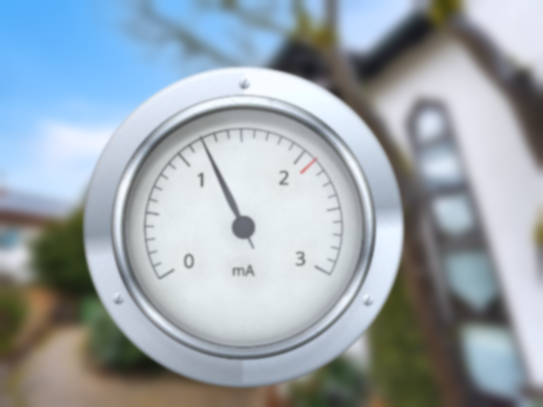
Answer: {"value": 1.2, "unit": "mA"}
